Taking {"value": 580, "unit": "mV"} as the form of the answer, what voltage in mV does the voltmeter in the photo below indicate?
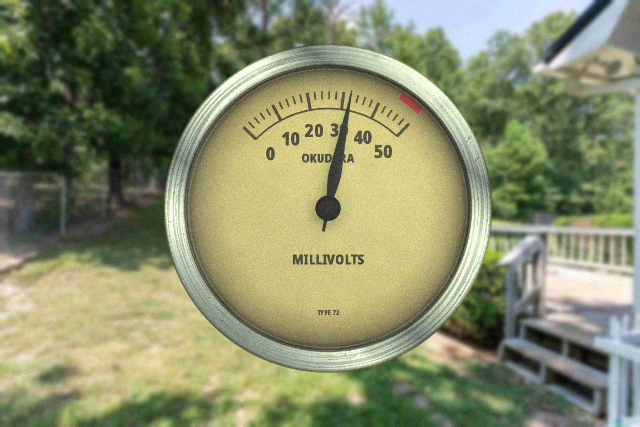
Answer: {"value": 32, "unit": "mV"}
